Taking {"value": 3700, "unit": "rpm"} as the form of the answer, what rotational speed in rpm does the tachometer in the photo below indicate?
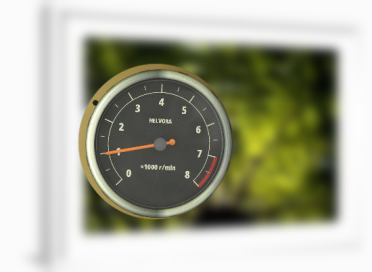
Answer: {"value": 1000, "unit": "rpm"}
